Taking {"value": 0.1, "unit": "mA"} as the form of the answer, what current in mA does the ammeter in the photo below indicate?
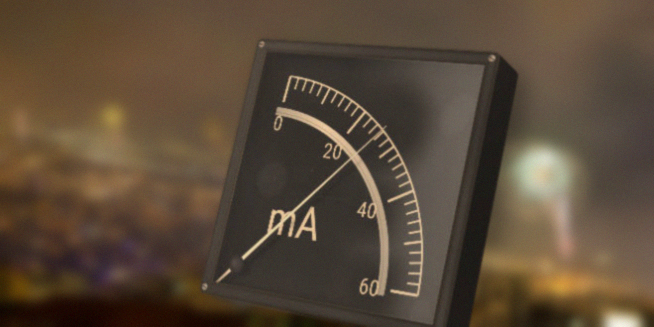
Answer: {"value": 26, "unit": "mA"}
